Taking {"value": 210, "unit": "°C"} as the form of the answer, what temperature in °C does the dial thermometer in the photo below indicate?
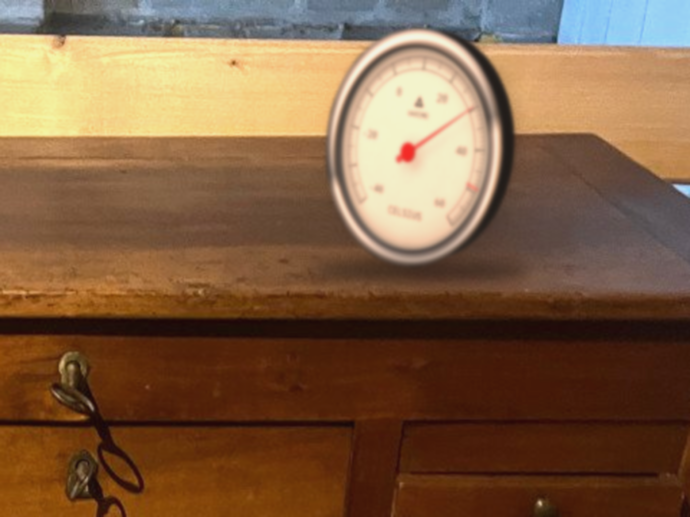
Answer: {"value": 30, "unit": "°C"}
